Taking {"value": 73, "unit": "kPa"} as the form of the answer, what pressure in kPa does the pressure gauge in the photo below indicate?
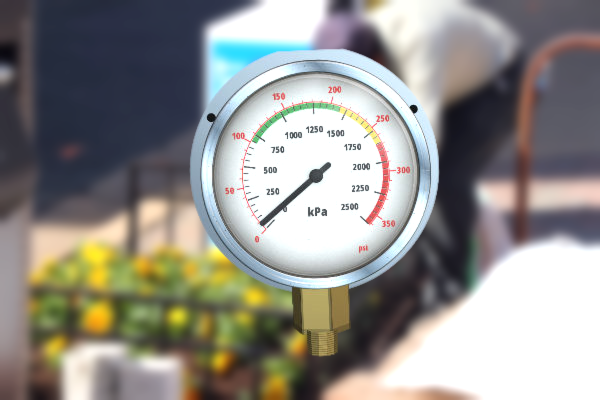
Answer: {"value": 50, "unit": "kPa"}
